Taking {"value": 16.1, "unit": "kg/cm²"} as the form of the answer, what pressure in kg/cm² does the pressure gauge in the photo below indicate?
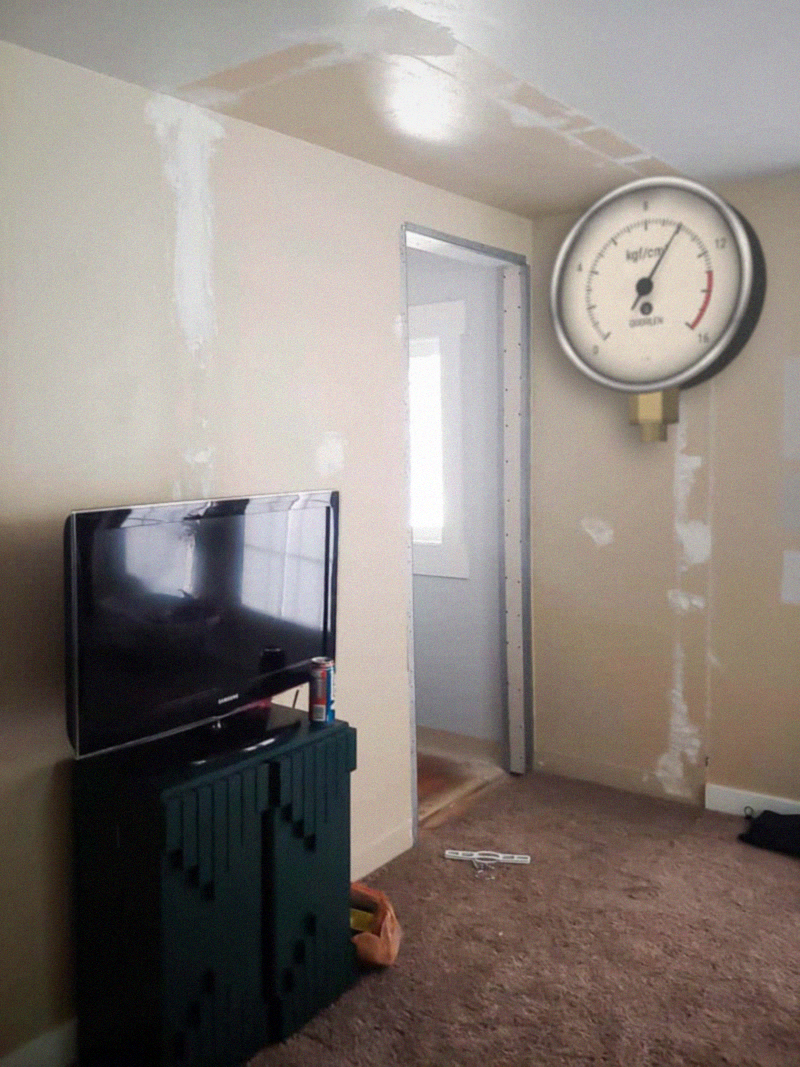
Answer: {"value": 10, "unit": "kg/cm²"}
